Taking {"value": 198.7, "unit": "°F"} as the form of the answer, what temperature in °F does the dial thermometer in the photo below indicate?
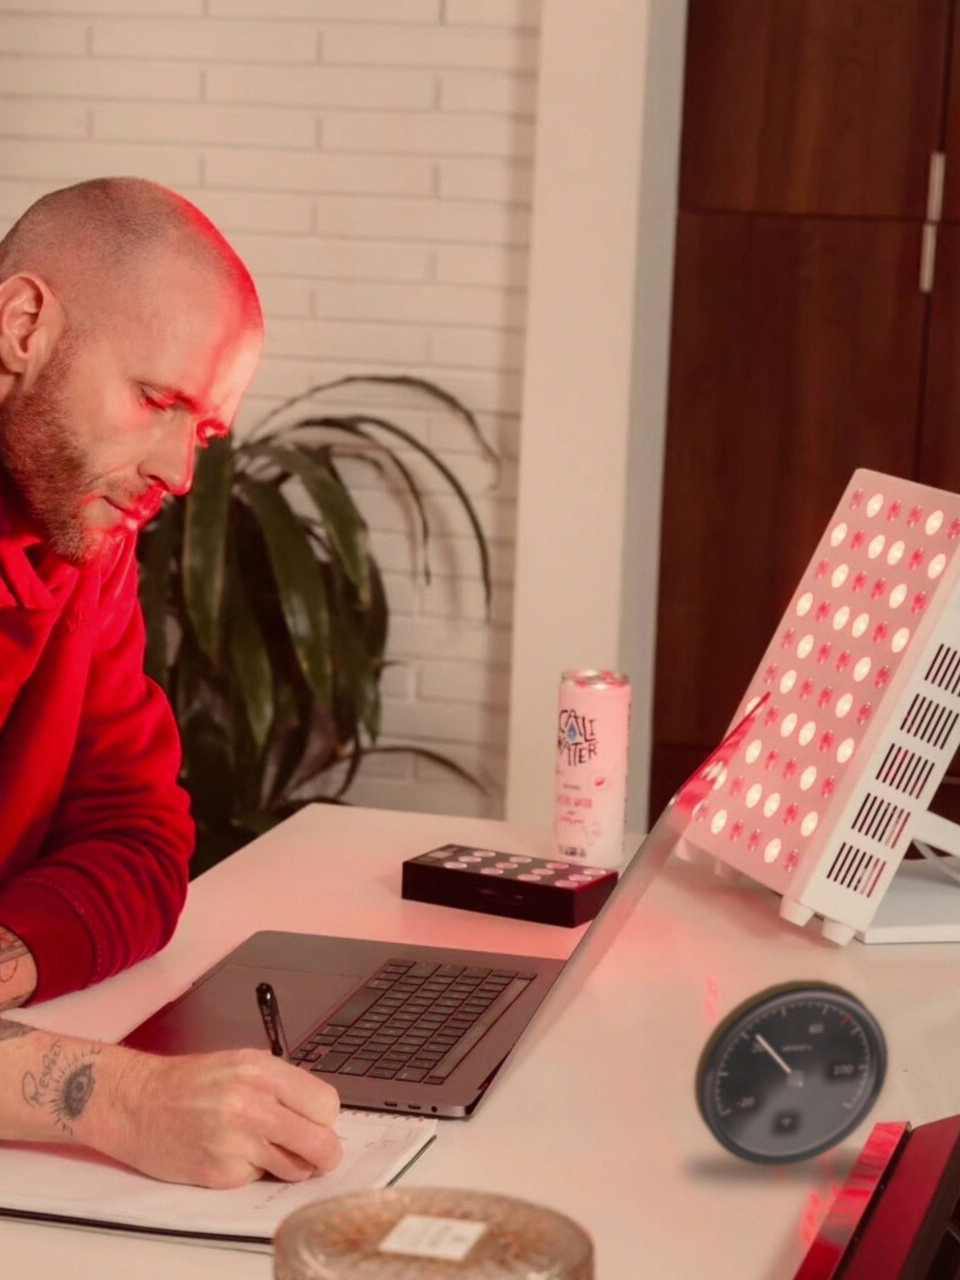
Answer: {"value": 24, "unit": "°F"}
